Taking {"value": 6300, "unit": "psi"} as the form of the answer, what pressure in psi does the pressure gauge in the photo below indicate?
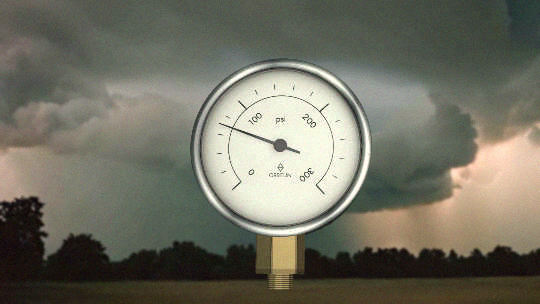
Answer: {"value": 70, "unit": "psi"}
